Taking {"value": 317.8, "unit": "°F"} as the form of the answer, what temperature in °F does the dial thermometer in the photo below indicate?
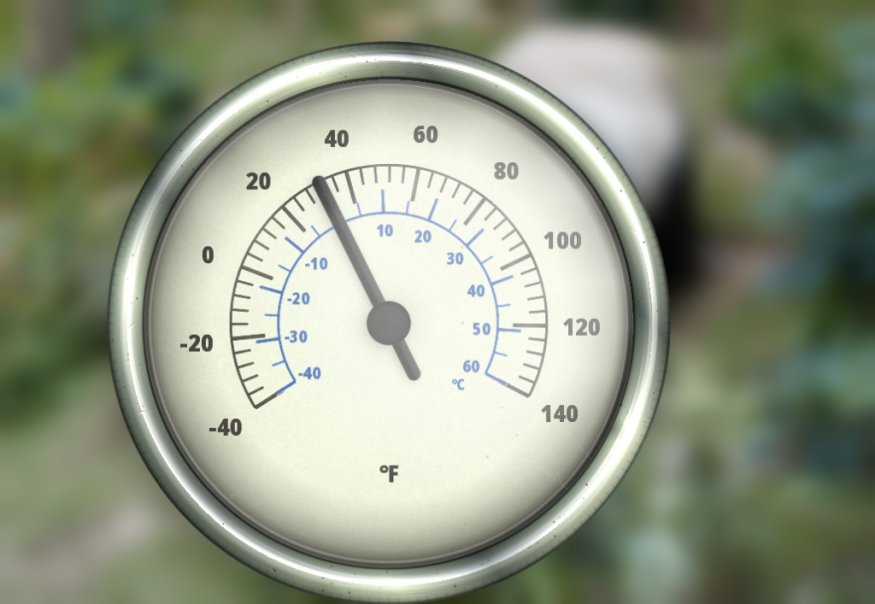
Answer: {"value": 32, "unit": "°F"}
